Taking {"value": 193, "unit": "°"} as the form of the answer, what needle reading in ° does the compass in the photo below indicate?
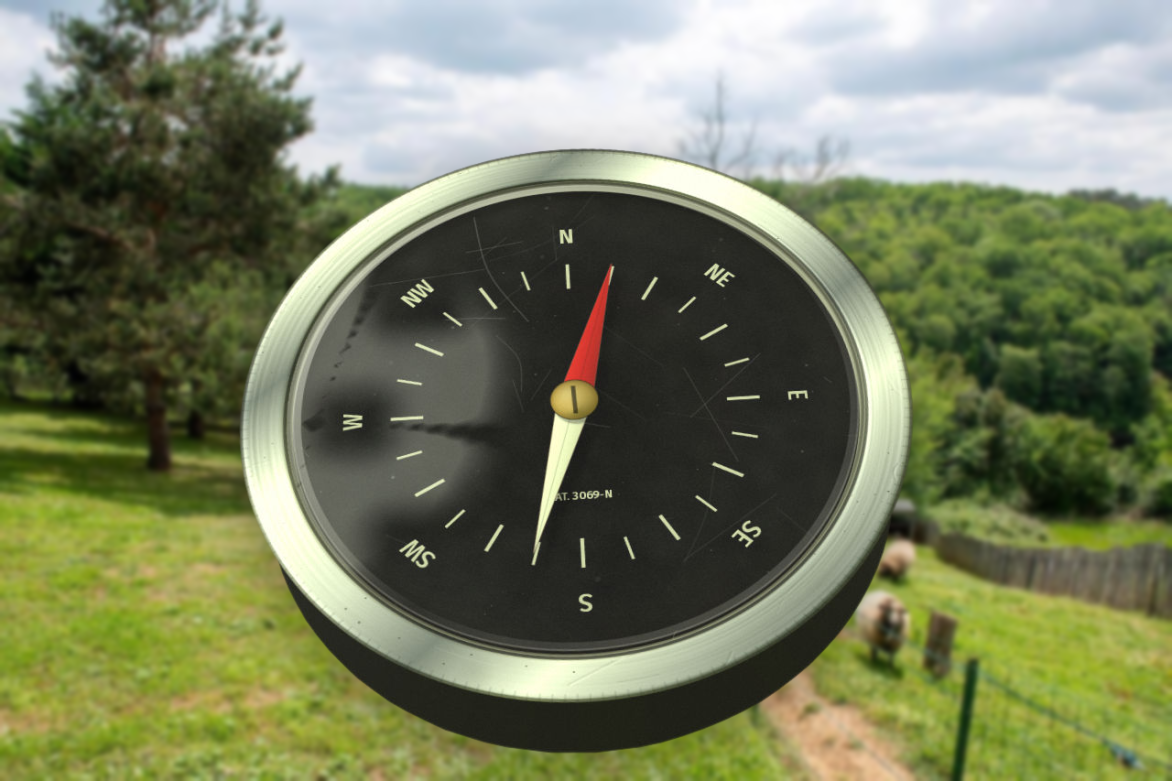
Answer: {"value": 15, "unit": "°"}
